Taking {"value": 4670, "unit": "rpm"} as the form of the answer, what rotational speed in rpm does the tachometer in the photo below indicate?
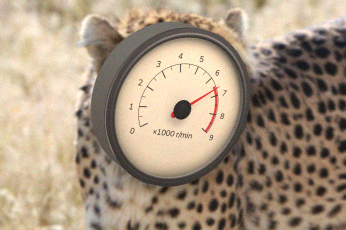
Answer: {"value": 6500, "unit": "rpm"}
